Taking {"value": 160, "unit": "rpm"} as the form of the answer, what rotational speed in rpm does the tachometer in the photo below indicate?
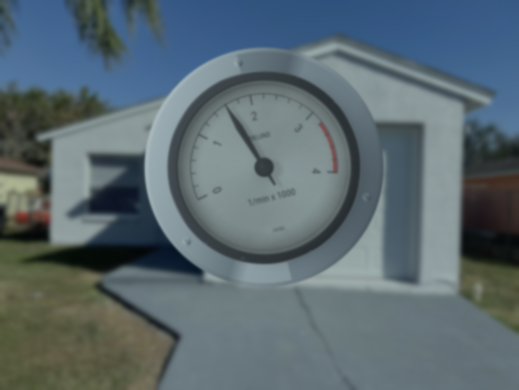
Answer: {"value": 1600, "unit": "rpm"}
